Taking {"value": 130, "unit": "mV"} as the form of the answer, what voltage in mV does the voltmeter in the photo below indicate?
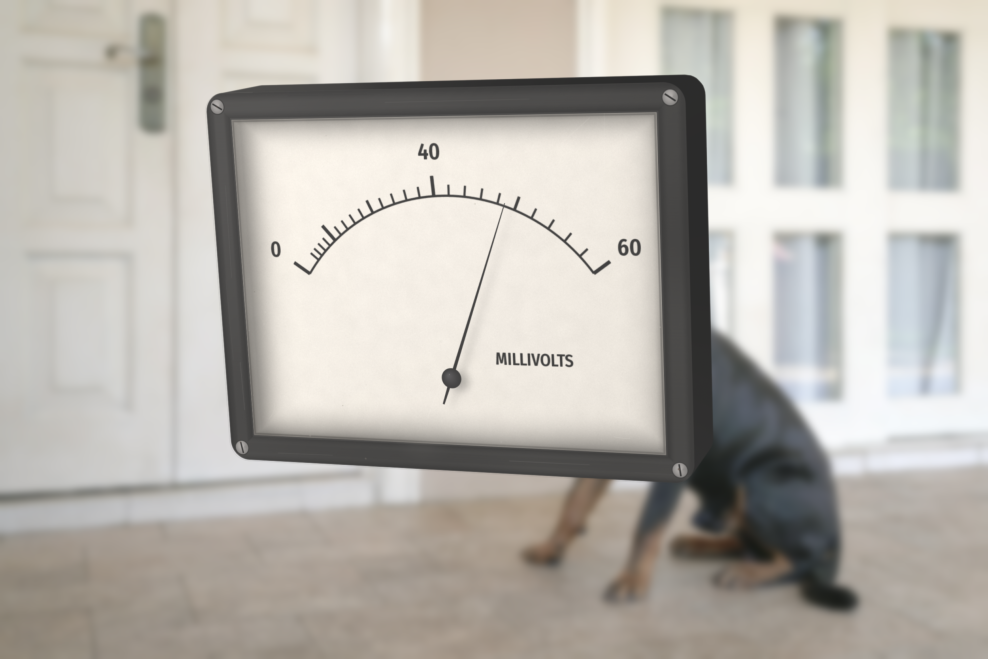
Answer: {"value": 49, "unit": "mV"}
